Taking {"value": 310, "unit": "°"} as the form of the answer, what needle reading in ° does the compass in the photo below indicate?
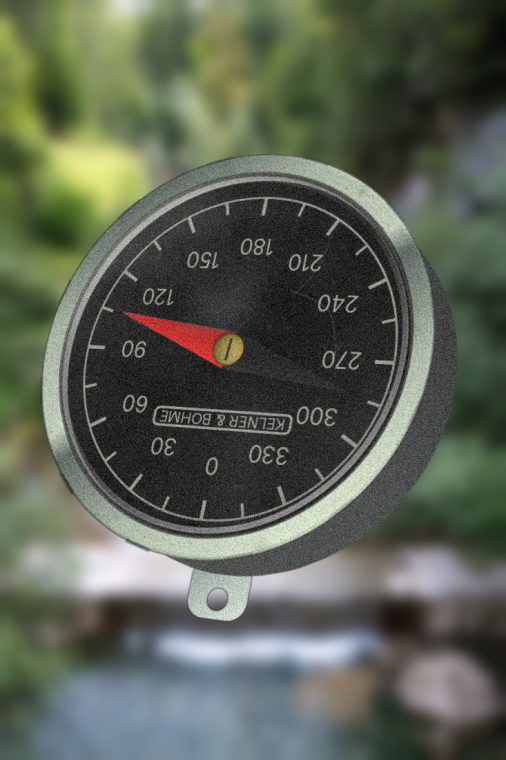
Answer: {"value": 105, "unit": "°"}
